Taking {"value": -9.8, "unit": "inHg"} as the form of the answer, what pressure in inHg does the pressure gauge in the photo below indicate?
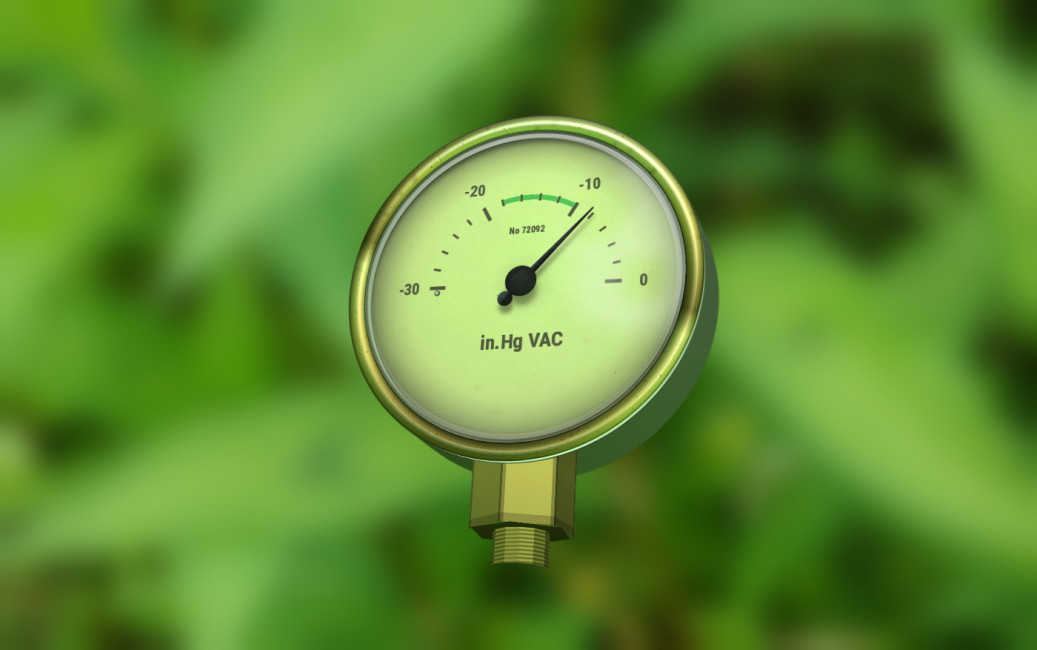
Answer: {"value": -8, "unit": "inHg"}
